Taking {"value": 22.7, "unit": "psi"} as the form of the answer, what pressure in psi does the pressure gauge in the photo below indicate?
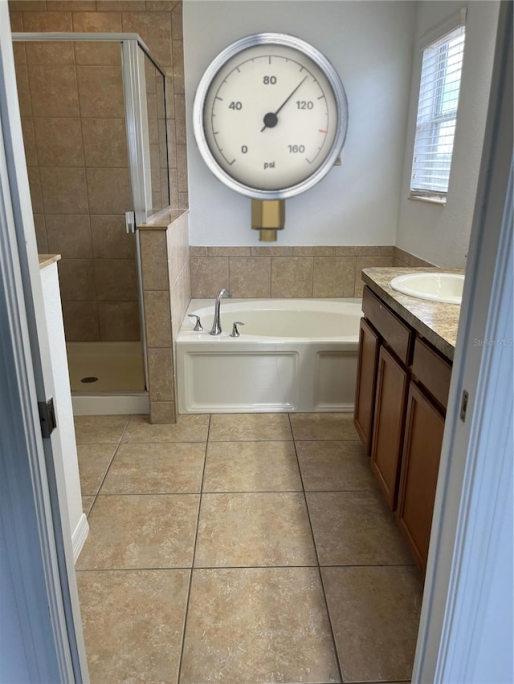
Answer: {"value": 105, "unit": "psi"}
